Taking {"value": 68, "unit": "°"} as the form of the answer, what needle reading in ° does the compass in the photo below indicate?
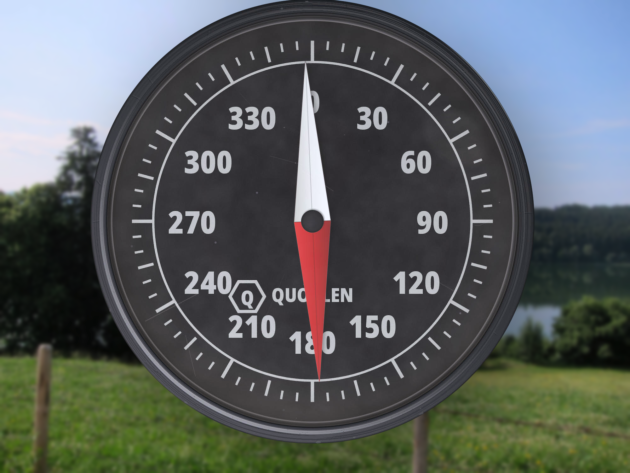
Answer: {"value": 177.5, "unit": "°"}
